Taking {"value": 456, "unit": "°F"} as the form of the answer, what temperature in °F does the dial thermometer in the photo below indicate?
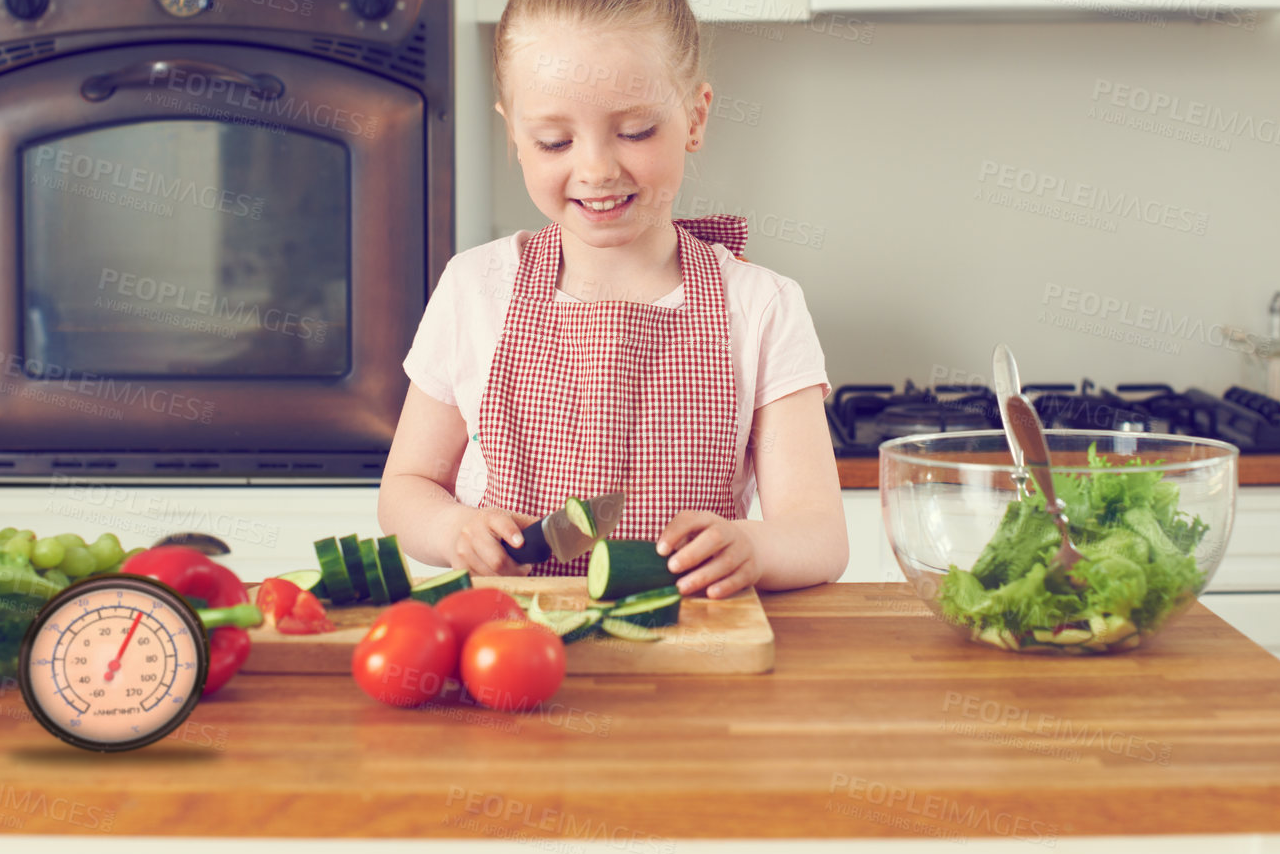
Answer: {"value": 45, "unit": "°F"}
